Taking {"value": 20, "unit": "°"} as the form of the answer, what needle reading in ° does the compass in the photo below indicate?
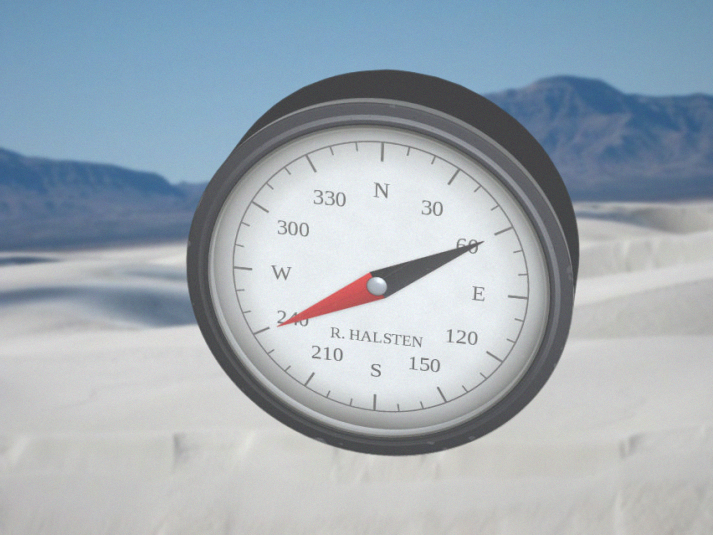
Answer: {"value": 240, "unit": "°"}
